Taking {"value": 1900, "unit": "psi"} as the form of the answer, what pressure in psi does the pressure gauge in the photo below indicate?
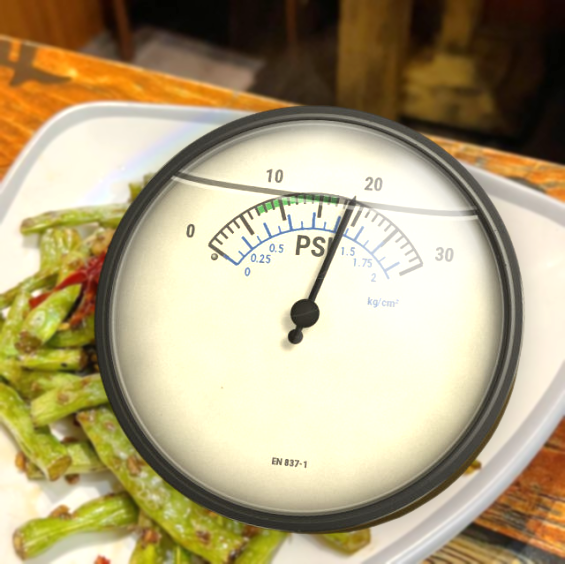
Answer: {"value": 19, "unit": "psi"}
